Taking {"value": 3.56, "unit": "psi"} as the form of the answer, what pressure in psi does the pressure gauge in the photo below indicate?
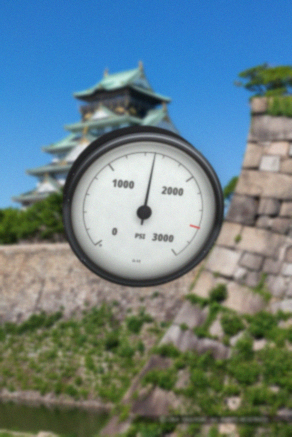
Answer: {"value": 1500, "unit": "psi"}
